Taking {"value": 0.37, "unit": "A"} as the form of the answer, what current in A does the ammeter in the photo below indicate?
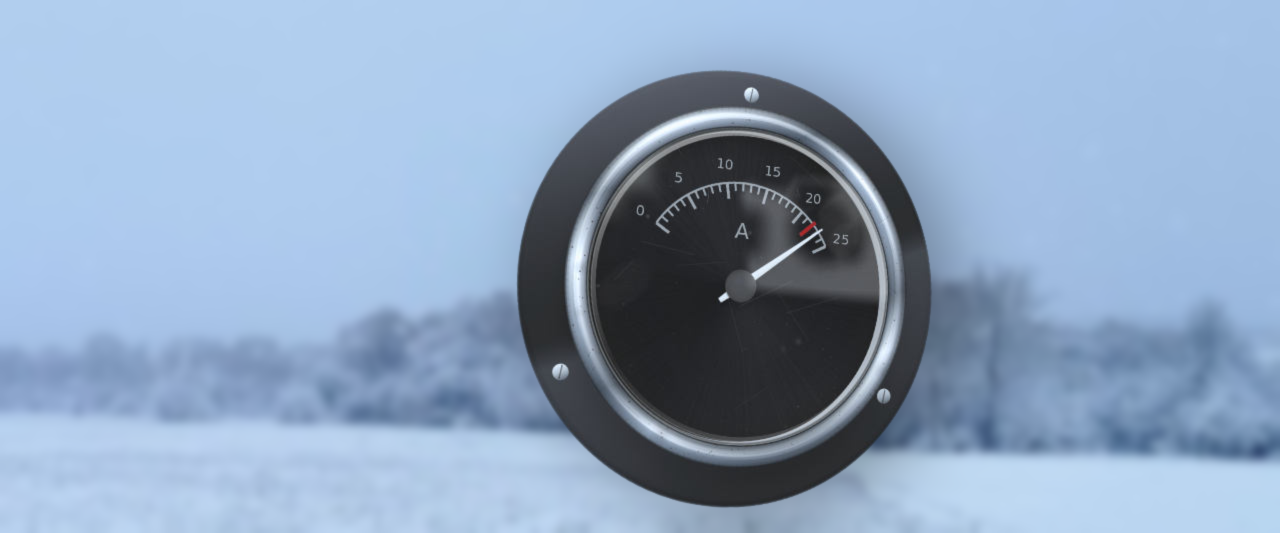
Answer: {"value": 23, "unit": "A"}
